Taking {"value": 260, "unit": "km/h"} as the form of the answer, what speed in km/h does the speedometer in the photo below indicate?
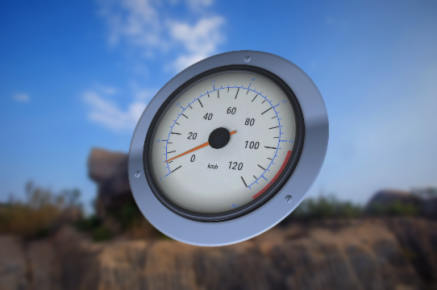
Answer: {"value": 5, "unit": "km/h"}
